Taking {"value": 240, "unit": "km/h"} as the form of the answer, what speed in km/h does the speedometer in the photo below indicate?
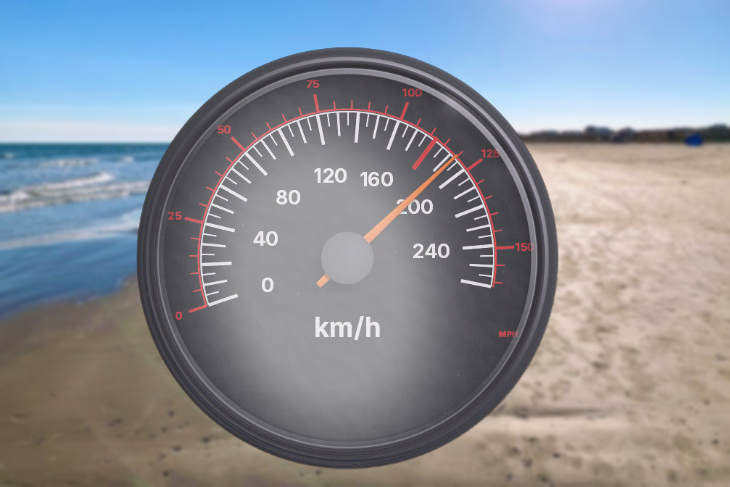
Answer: {"value": 192.5, "unit": "km/h"}
